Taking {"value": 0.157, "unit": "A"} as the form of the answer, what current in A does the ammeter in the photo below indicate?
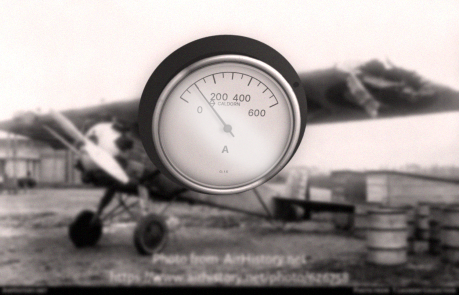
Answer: {"value": 100, "unit": "A"}
